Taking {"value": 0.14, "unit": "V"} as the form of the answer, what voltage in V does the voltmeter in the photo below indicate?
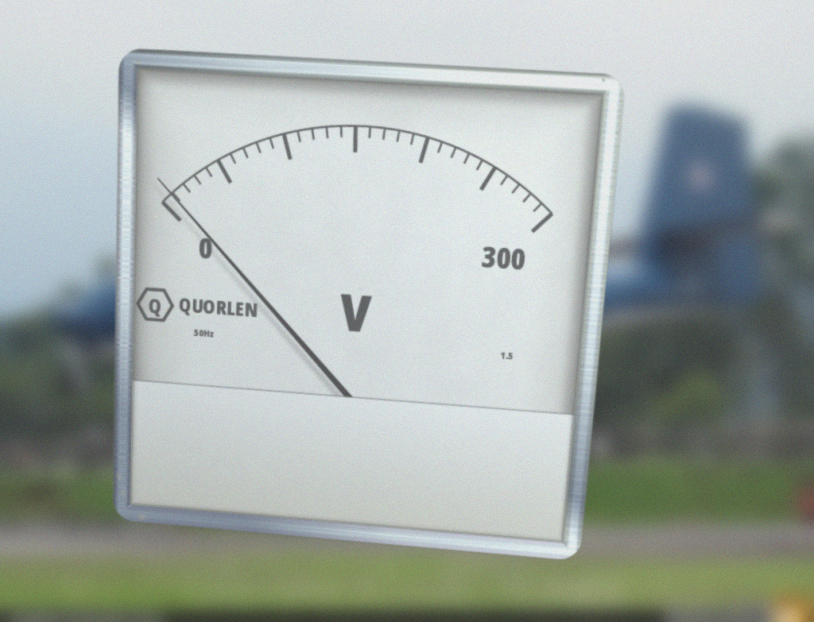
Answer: {"value": 10, "unit": "V"}
